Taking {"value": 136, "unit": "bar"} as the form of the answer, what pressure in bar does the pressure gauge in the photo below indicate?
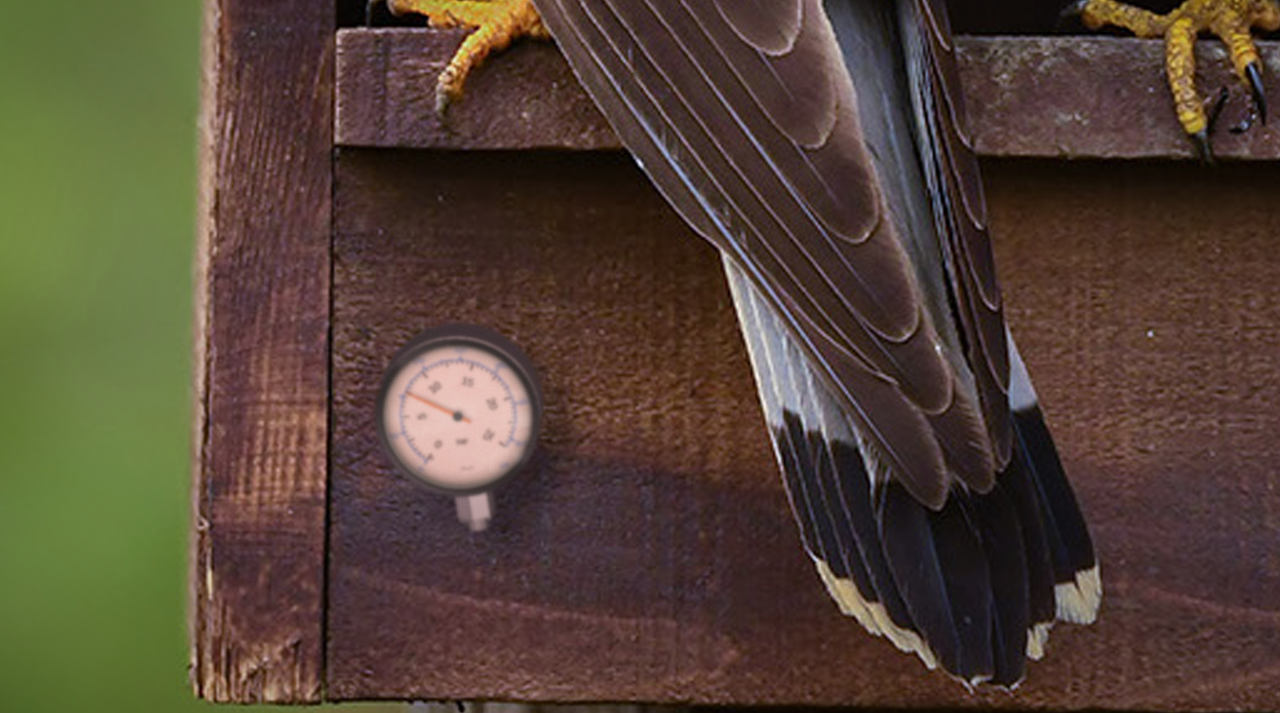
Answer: {"value": 7.5, "unit": "bar"}
